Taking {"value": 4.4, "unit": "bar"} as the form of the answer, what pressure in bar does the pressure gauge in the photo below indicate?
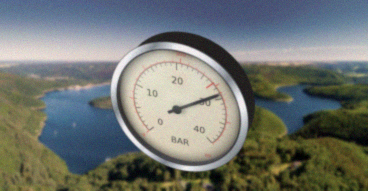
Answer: {"value": 29, "unit": "bar"}
